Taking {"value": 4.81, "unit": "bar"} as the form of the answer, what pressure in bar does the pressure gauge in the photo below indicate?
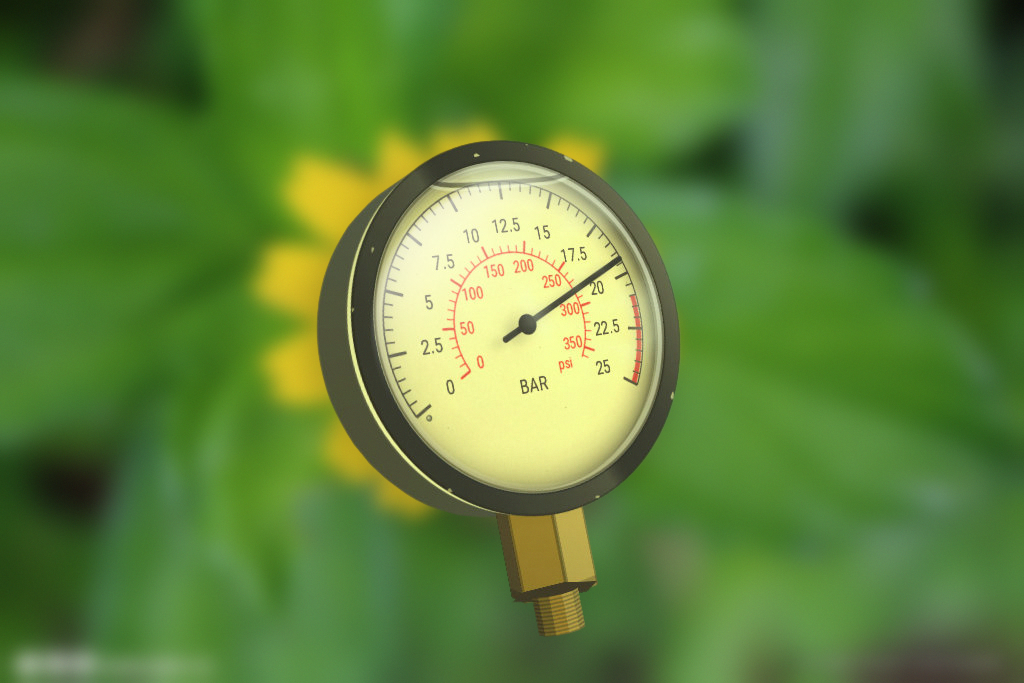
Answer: {"value": 19.25, "unit": "bar"}
